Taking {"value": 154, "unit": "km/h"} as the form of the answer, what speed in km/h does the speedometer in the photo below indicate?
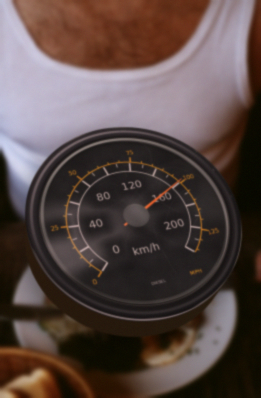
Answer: {"value": 160, "unit": "km/h"}
